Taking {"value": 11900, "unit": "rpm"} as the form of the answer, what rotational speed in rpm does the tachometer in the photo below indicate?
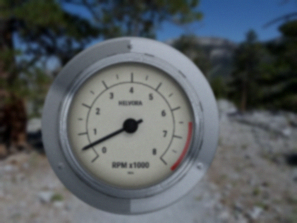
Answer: {"value": 500, "unit": "rpm"}
